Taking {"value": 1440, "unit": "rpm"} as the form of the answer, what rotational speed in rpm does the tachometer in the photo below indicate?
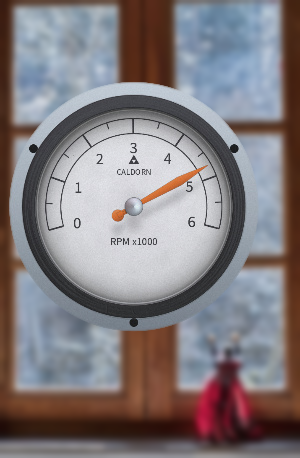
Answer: {"value": 4750, "unit": "rpm"}
